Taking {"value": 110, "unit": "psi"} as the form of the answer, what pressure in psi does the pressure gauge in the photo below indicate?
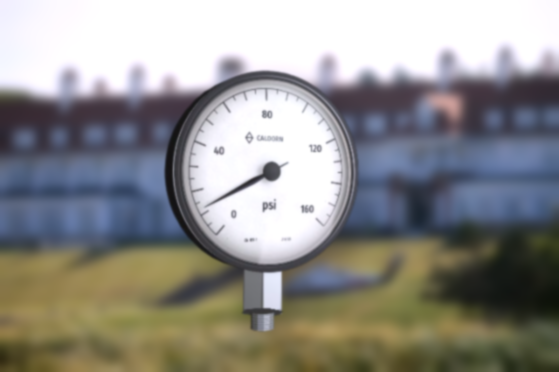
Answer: {"value": 12.5, "unit": "psi"}
